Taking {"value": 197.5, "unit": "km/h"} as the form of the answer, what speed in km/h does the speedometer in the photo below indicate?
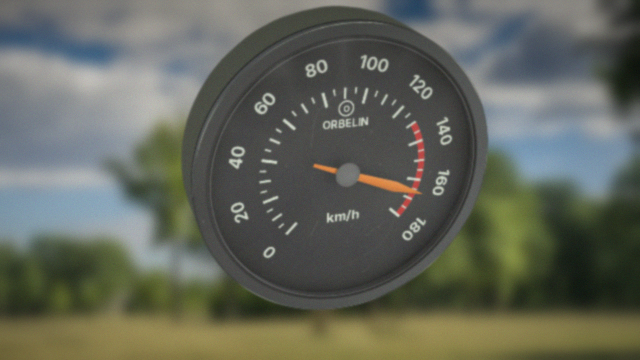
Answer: {"value": 165, "unit": "km/h"}
